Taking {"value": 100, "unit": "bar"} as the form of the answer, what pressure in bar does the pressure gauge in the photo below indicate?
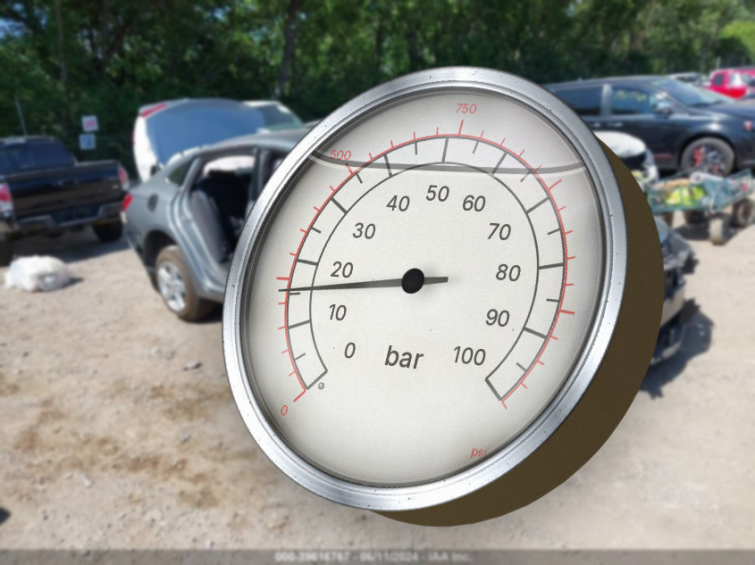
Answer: {"value": 15, "unit": "bar"}
